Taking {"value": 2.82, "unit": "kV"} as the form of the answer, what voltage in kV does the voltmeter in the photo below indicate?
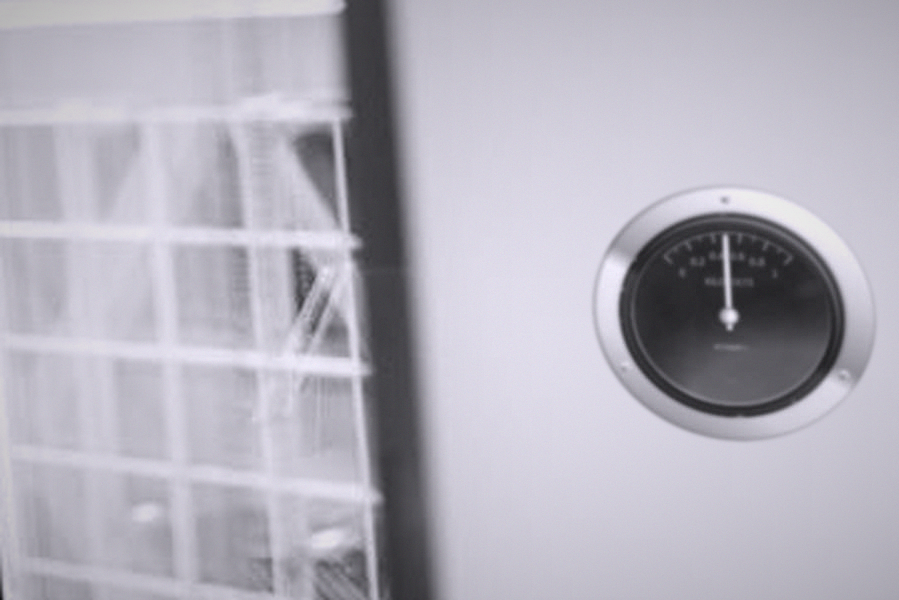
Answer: {"value": 0.5, "unit": "kV"}
